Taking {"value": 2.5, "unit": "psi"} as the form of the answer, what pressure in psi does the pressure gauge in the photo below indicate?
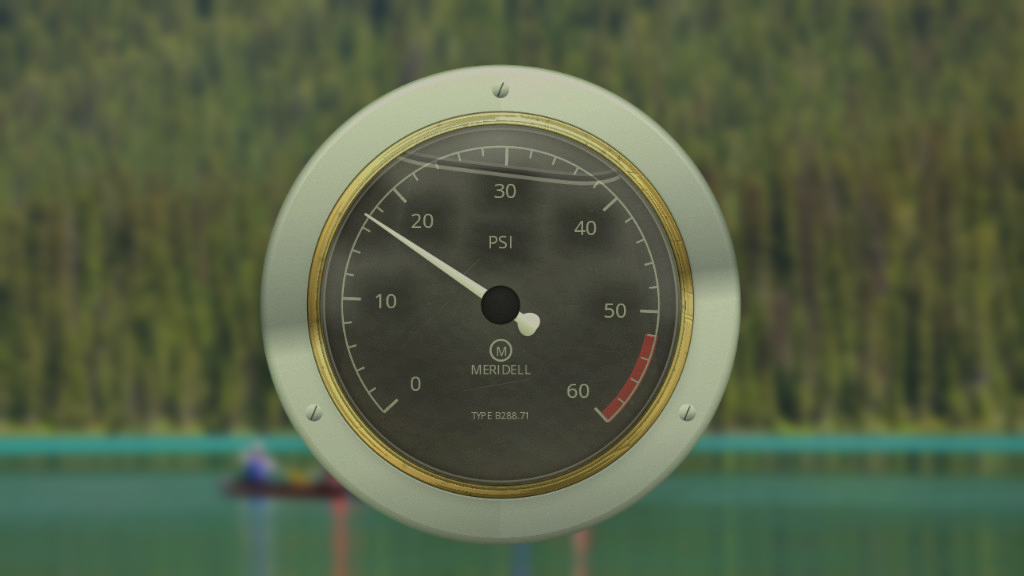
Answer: {"value": 17, "unit": "psi"}
